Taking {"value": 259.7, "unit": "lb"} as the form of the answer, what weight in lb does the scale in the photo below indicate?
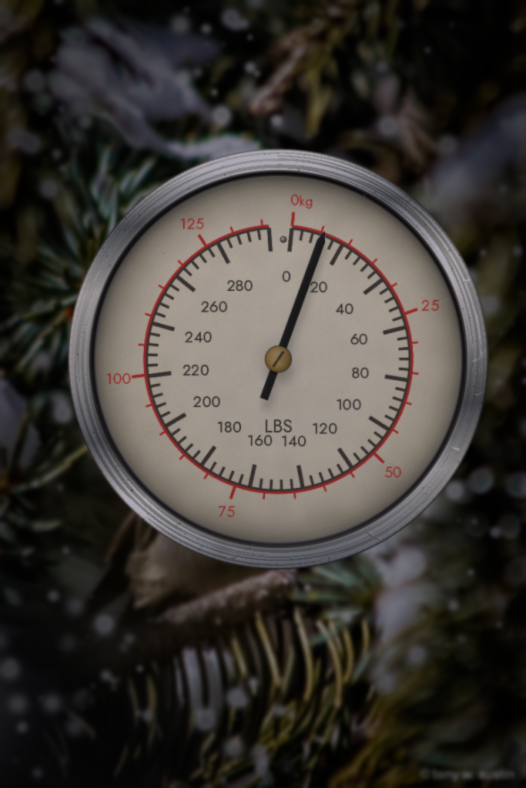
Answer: {"value": 12, "unit": "lb"}
